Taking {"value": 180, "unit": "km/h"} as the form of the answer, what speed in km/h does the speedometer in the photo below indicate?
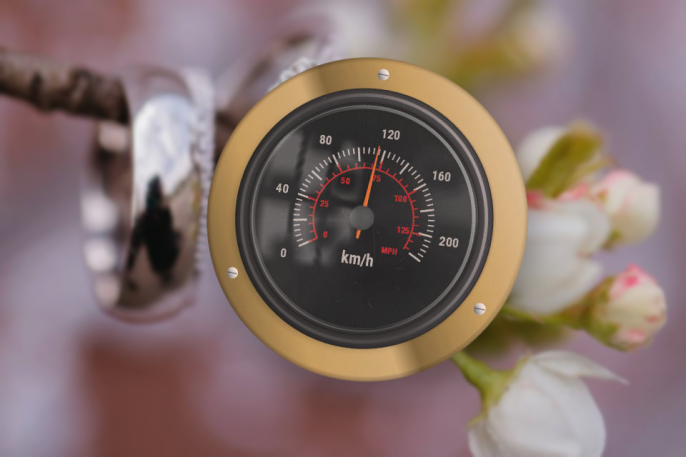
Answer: {"value": 116, "unit": "km/h"}
